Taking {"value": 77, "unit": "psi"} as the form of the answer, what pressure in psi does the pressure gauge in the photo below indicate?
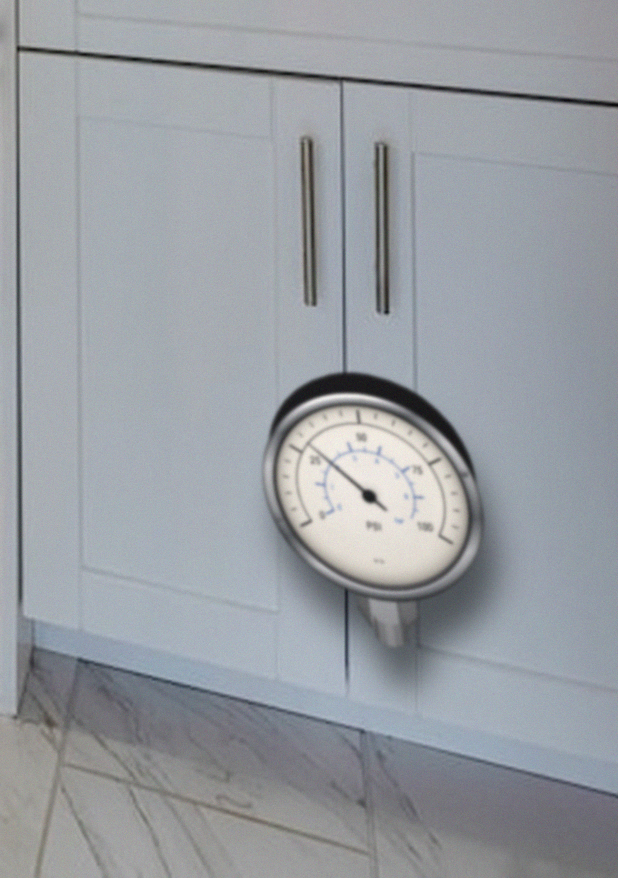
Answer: {"value": 30, "unit": "psi"}
